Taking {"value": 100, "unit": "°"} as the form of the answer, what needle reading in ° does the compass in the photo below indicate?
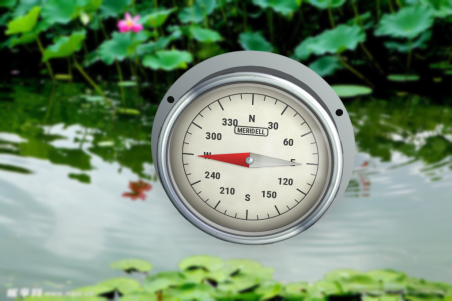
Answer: {"value": 270, "unit": "°"}
